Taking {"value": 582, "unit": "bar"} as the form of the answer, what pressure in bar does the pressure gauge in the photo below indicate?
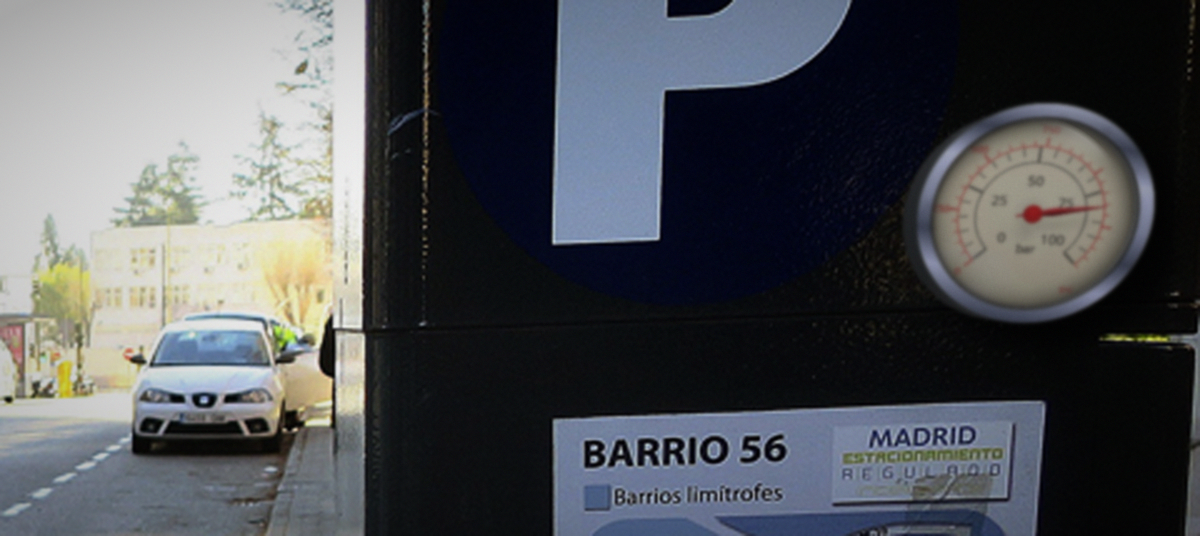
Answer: {"value": 80, "unit": "bar"}
